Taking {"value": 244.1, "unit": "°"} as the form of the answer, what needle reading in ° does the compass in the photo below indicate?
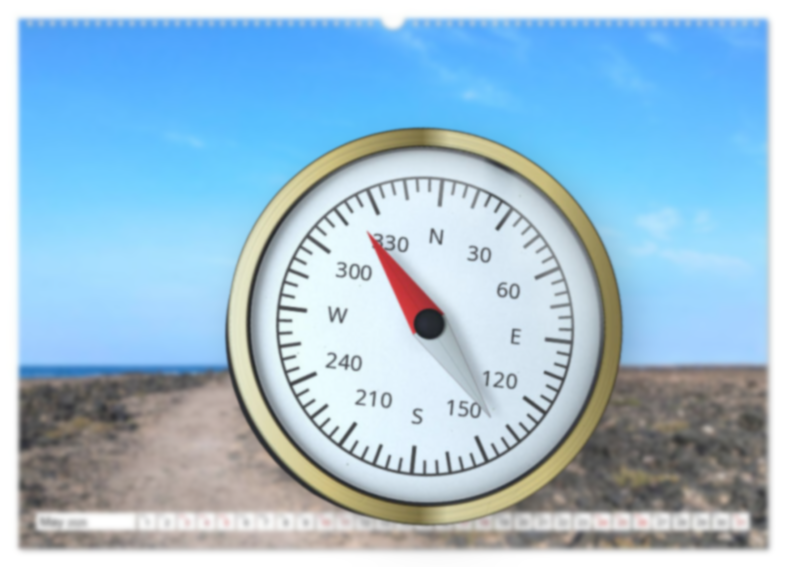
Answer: {"value": 320, "unit": "°"}
